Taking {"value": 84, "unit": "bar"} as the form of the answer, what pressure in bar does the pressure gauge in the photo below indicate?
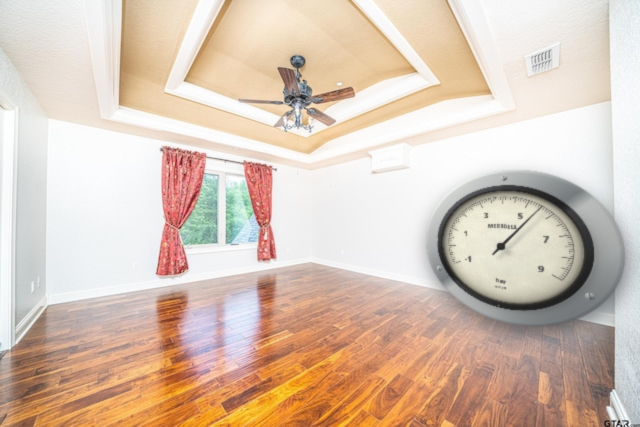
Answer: {"value": 5.5, "unit": "bar"}
